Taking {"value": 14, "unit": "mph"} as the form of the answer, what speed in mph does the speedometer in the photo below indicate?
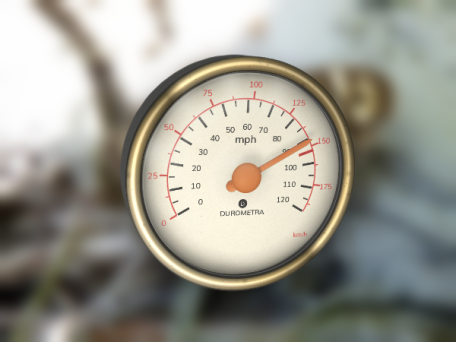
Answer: {"value": 90, "unit": "mph"}
